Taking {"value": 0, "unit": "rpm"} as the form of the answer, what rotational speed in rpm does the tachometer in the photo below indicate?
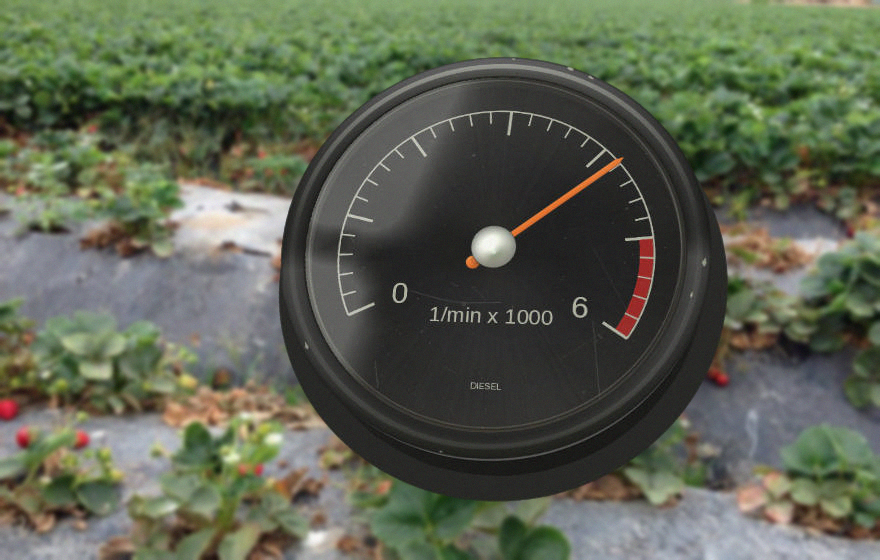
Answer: {"value": 4200, "unit": "rpm"}
